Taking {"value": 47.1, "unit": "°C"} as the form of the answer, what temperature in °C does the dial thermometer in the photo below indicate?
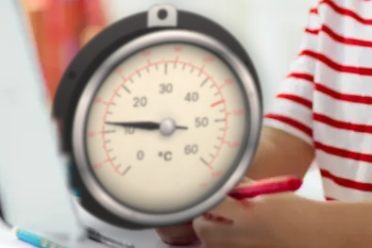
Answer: {"value": 12, "unit": "°C"}
